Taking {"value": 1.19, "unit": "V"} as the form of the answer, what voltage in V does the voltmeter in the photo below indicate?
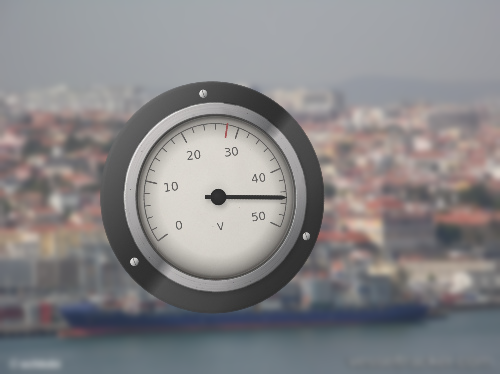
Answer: {"value": 45, "unit": "V"}
